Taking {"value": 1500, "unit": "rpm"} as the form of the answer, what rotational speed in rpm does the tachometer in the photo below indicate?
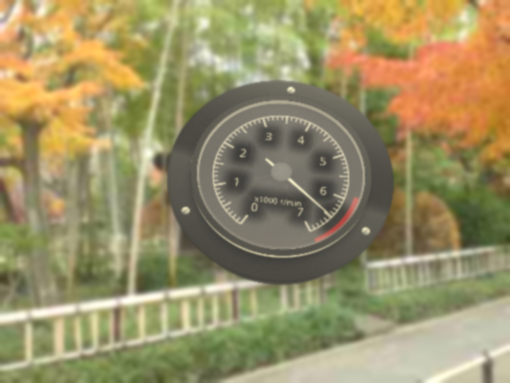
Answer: {"value": 6500, "unit": "rpm"}
